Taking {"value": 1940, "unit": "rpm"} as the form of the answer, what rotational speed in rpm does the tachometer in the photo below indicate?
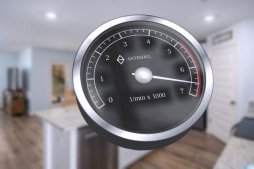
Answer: {"value": 6600, "unit": "rpm"}
